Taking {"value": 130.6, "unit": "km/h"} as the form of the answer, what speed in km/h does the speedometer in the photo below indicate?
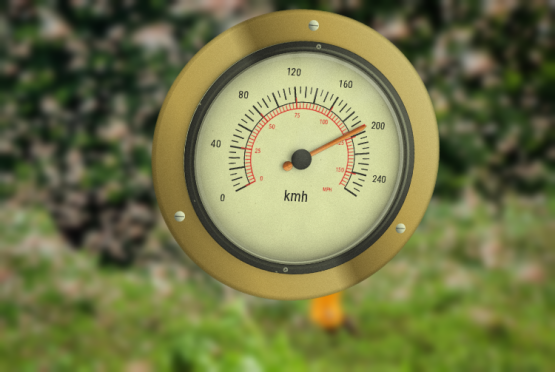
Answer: {"value": 195, "unit": "km/h"}
